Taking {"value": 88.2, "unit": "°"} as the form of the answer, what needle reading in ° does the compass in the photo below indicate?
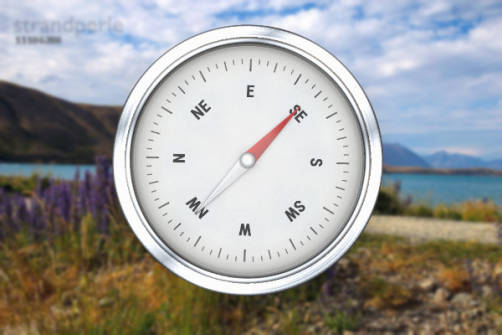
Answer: {"value": 132.5, "unit": "°"}
